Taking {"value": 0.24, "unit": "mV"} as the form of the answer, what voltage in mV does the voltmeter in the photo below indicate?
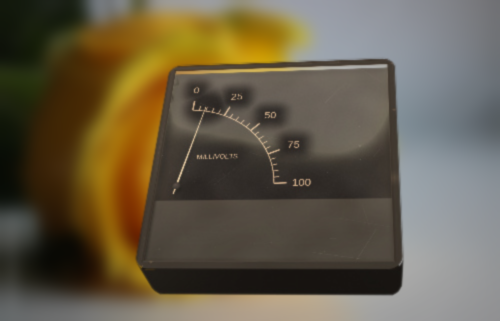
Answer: {"value": 10, "unit": "mV"}
